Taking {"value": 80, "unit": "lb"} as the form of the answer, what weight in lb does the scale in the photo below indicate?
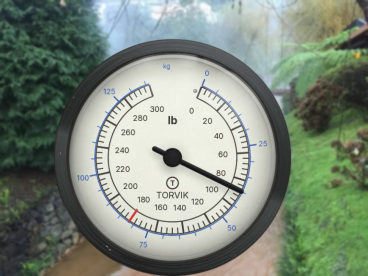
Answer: {"value": 88, "unit": "lb"}
